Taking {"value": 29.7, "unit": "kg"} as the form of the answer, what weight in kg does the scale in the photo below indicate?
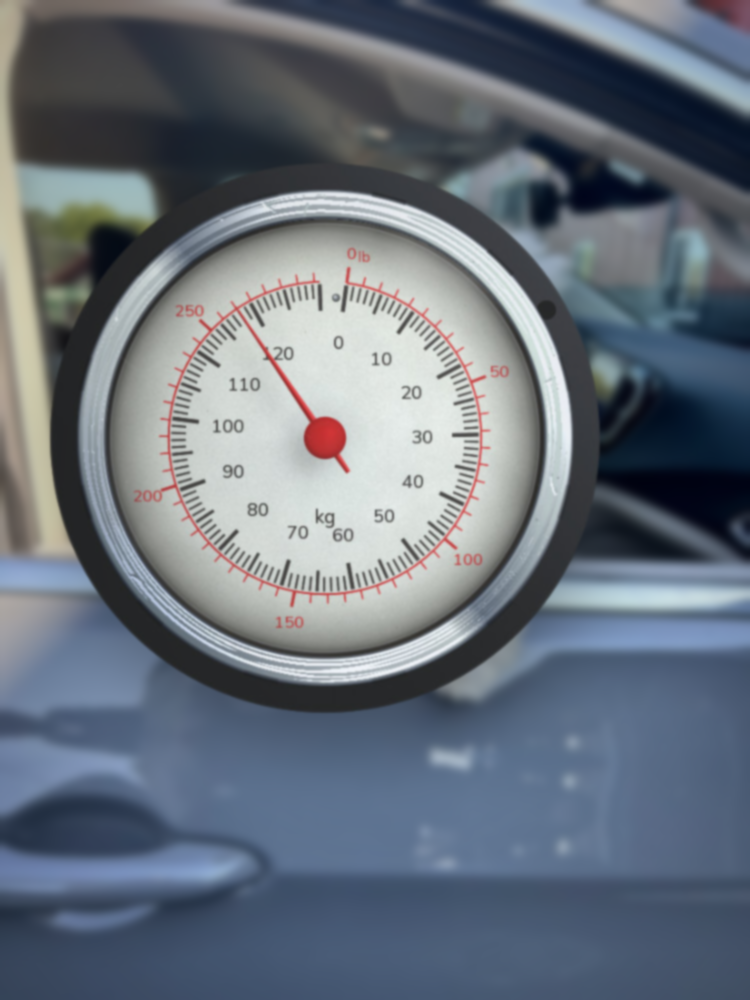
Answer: {"value": 118, "unit": "kg"}
